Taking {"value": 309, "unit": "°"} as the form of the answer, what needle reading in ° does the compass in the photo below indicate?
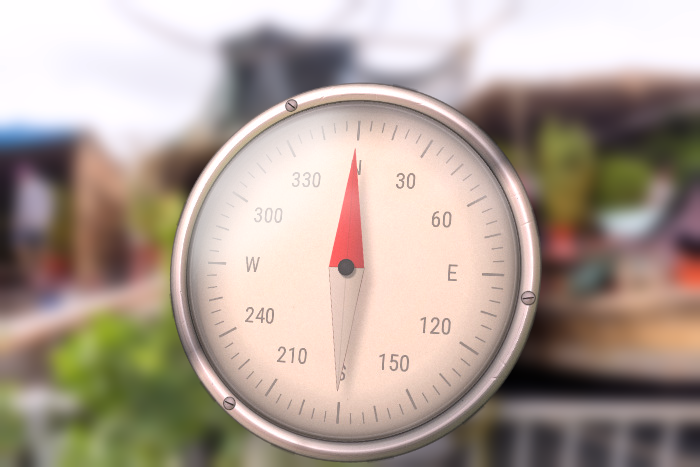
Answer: {"value": 0, "unit": "°"}
